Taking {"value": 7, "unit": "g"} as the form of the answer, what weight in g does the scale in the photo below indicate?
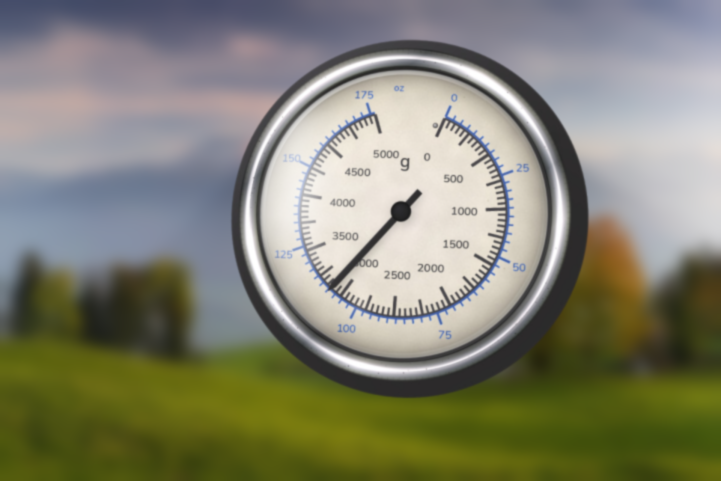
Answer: {"value": 3100, "unit": "g"}
